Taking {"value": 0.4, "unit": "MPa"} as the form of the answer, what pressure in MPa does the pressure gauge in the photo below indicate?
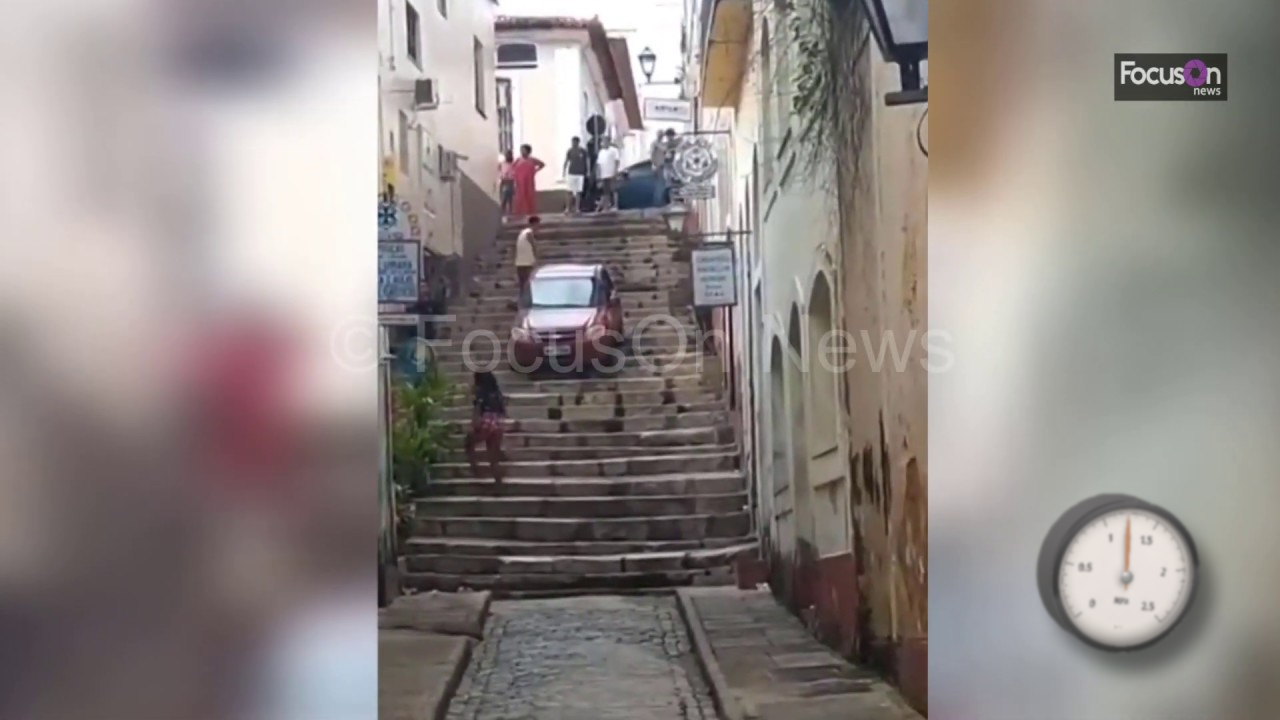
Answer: {"value": 1.2, "unit": "MPa"}
